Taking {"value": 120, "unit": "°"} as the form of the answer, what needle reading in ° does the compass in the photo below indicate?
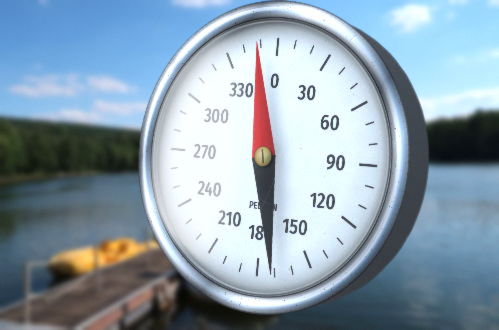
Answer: {"value": 350, "unit": "°"}
